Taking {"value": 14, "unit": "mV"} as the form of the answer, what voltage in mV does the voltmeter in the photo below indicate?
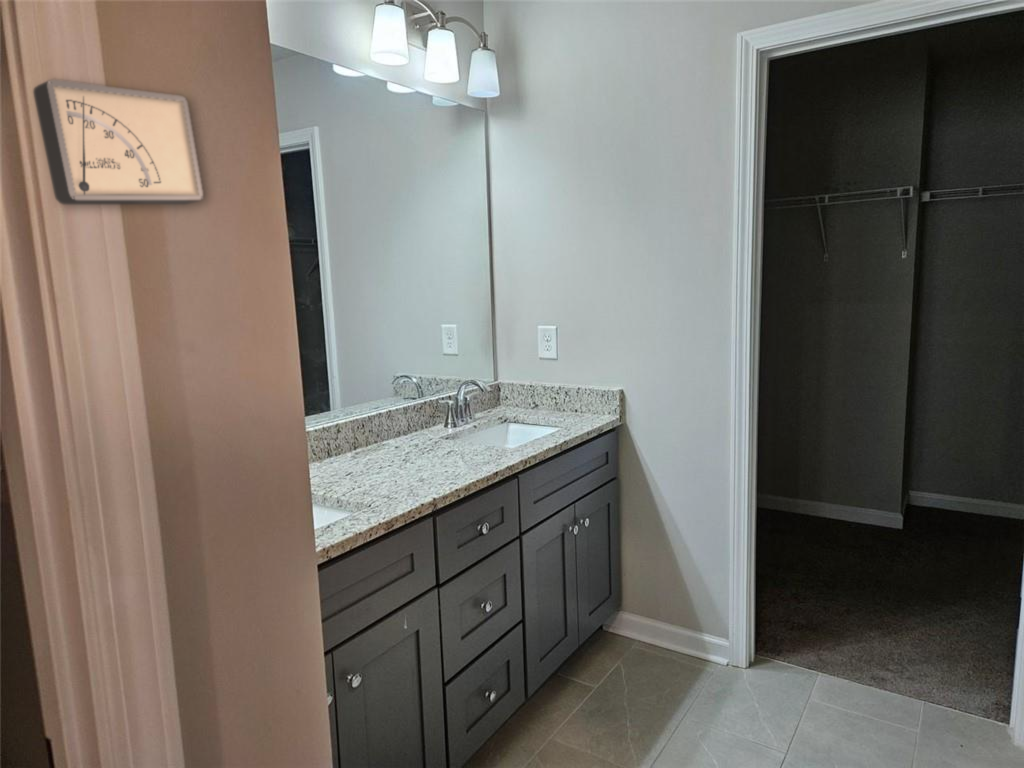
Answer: {"value": 15, "unit": "mV"}
